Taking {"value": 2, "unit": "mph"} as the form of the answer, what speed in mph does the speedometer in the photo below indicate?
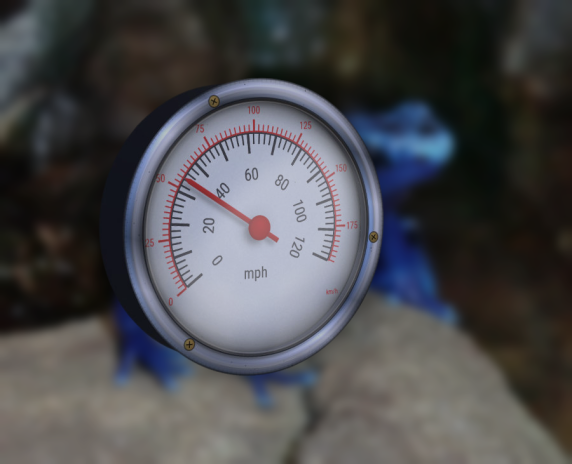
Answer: {"value": 34, "unit": "mph"}
